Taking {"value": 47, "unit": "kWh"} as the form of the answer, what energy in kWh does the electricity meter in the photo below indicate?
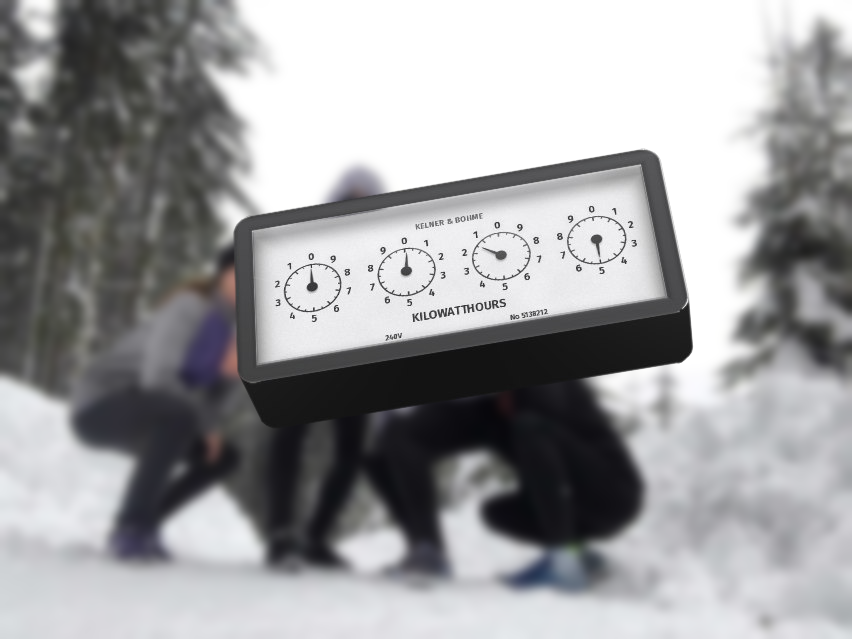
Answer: {"value": 15, "unit": "kWh"}
